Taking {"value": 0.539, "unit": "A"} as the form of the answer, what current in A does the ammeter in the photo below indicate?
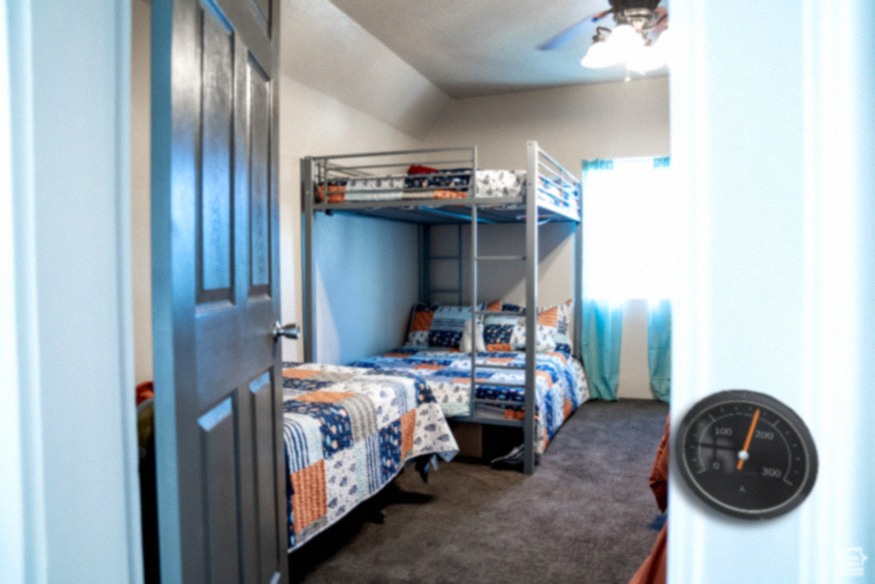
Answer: {"value": 170, "unit": "A"}
